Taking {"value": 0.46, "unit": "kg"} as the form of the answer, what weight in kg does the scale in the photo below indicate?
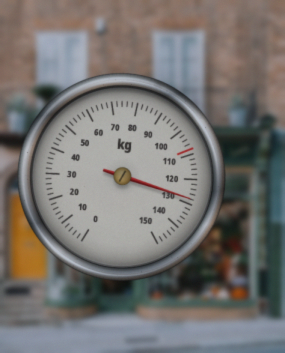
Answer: {"value": 128, "unit": "kg"}
